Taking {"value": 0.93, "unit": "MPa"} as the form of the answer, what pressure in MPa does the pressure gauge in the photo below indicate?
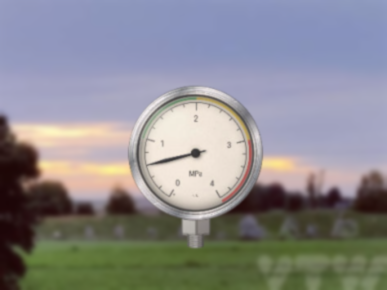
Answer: {"value": 0.6, "unit": "MPa"}
